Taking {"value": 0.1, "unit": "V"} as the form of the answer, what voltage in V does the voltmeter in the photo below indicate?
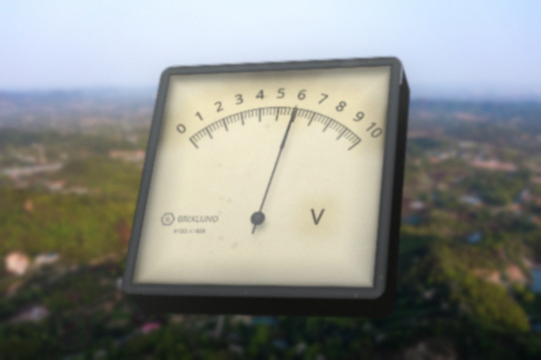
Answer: {"value": 6, "unit": "V"}
